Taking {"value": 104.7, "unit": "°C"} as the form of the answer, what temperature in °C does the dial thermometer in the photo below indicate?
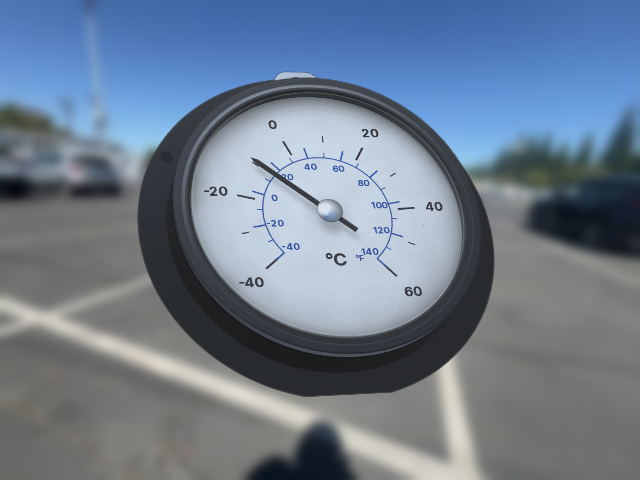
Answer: {"value": -10, "unit": "°C"}
